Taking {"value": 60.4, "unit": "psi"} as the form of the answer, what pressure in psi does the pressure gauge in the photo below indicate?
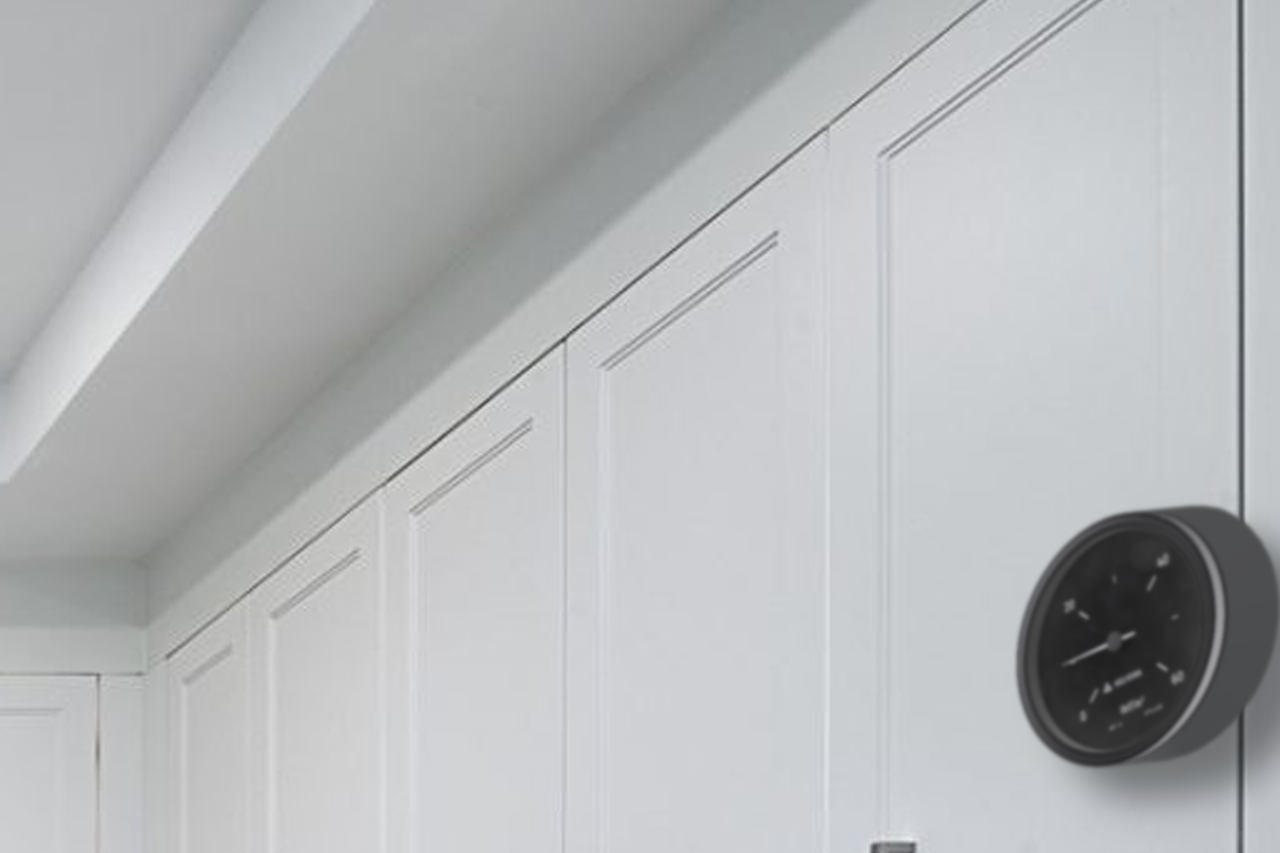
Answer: {"value": 10, "unit": "psi"}
